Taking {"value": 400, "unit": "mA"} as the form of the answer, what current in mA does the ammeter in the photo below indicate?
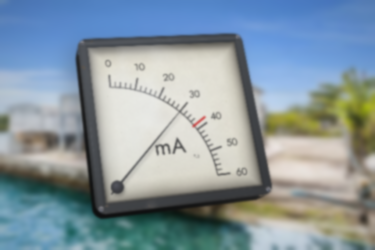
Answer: {"value": 30, "unit": "mA"}
